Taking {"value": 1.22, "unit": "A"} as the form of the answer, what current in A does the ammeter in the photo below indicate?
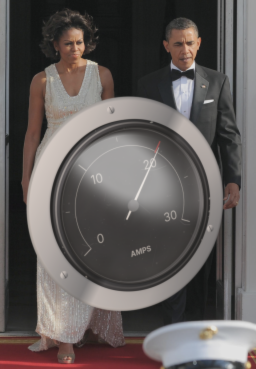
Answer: {"value": 20, "unit": "A"}
